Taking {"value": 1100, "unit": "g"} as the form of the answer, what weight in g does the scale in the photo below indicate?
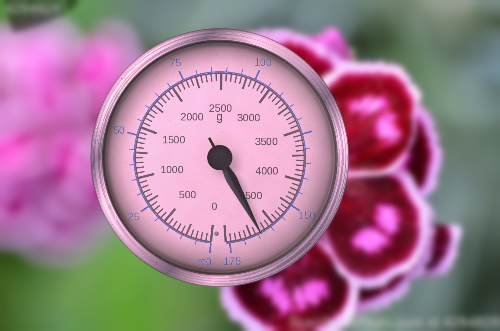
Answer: {"value": 4650, "unit": "g"}
